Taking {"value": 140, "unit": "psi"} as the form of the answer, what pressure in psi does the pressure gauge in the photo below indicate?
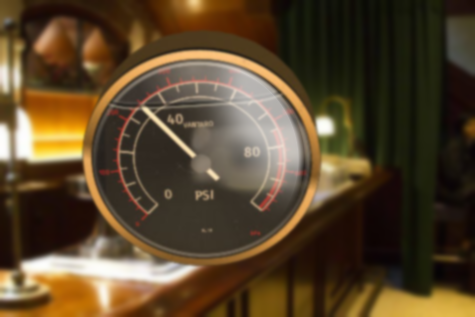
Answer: {"value": 35, "unit": "psi"}
